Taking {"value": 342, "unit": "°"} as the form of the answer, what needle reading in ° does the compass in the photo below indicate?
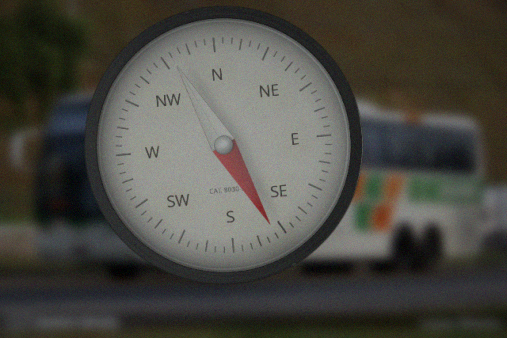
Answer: {"value": 155, "unit": "°"}
